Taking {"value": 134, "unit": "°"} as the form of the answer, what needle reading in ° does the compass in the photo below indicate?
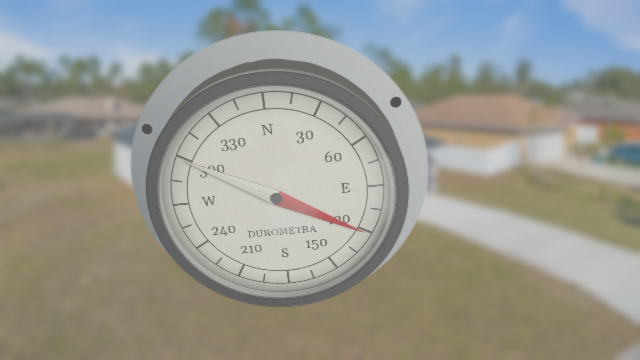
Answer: {"value": 120, "unit": "°"}
